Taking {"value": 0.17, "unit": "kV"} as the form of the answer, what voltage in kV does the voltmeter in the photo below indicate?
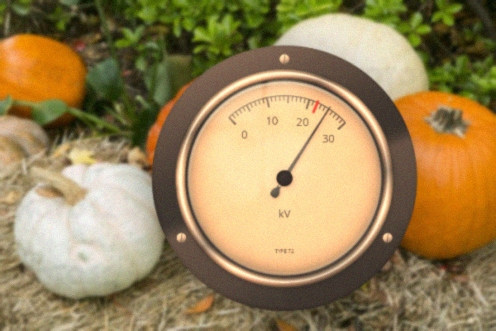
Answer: {"value": 25, "unit": "kV"}
